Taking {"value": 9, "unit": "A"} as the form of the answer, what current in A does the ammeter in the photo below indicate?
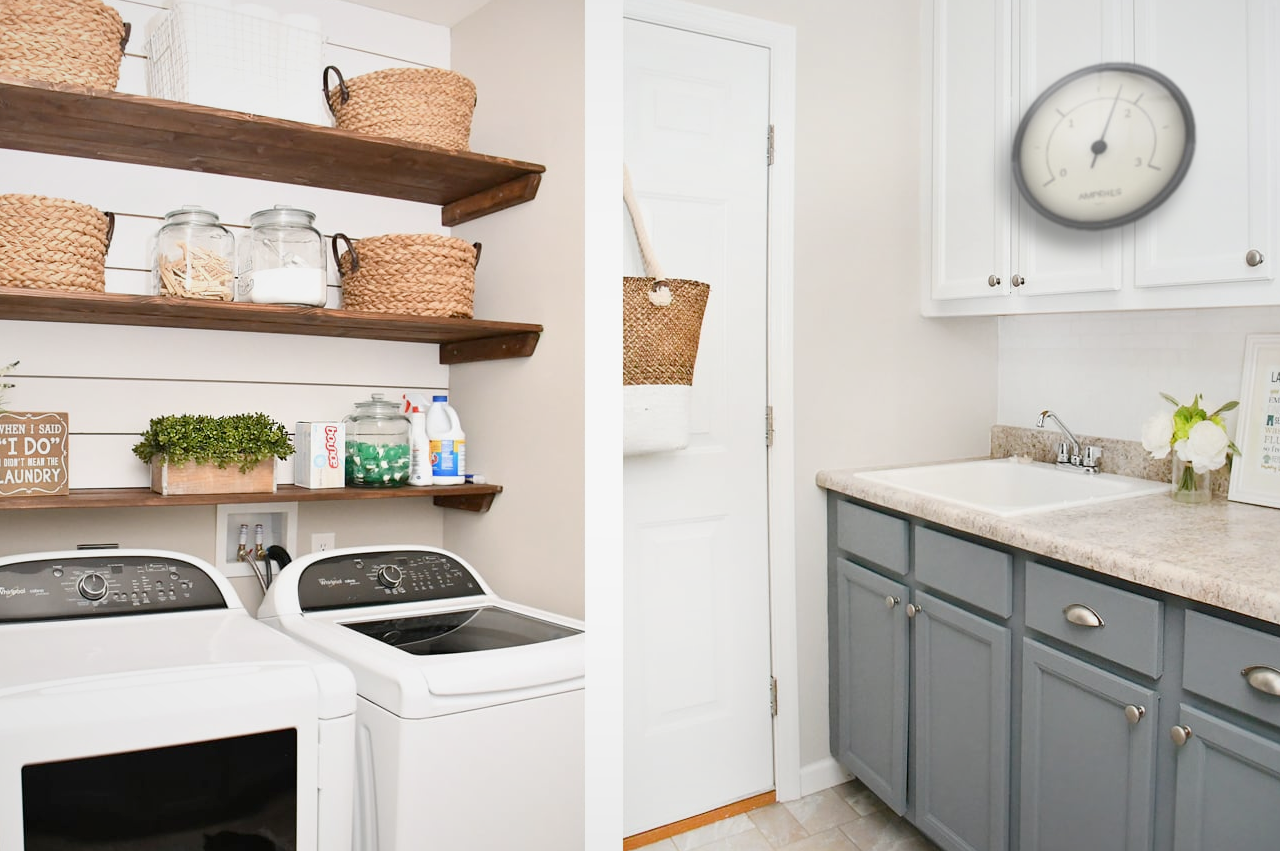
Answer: {"value": 1.75, "unit": "A"}
